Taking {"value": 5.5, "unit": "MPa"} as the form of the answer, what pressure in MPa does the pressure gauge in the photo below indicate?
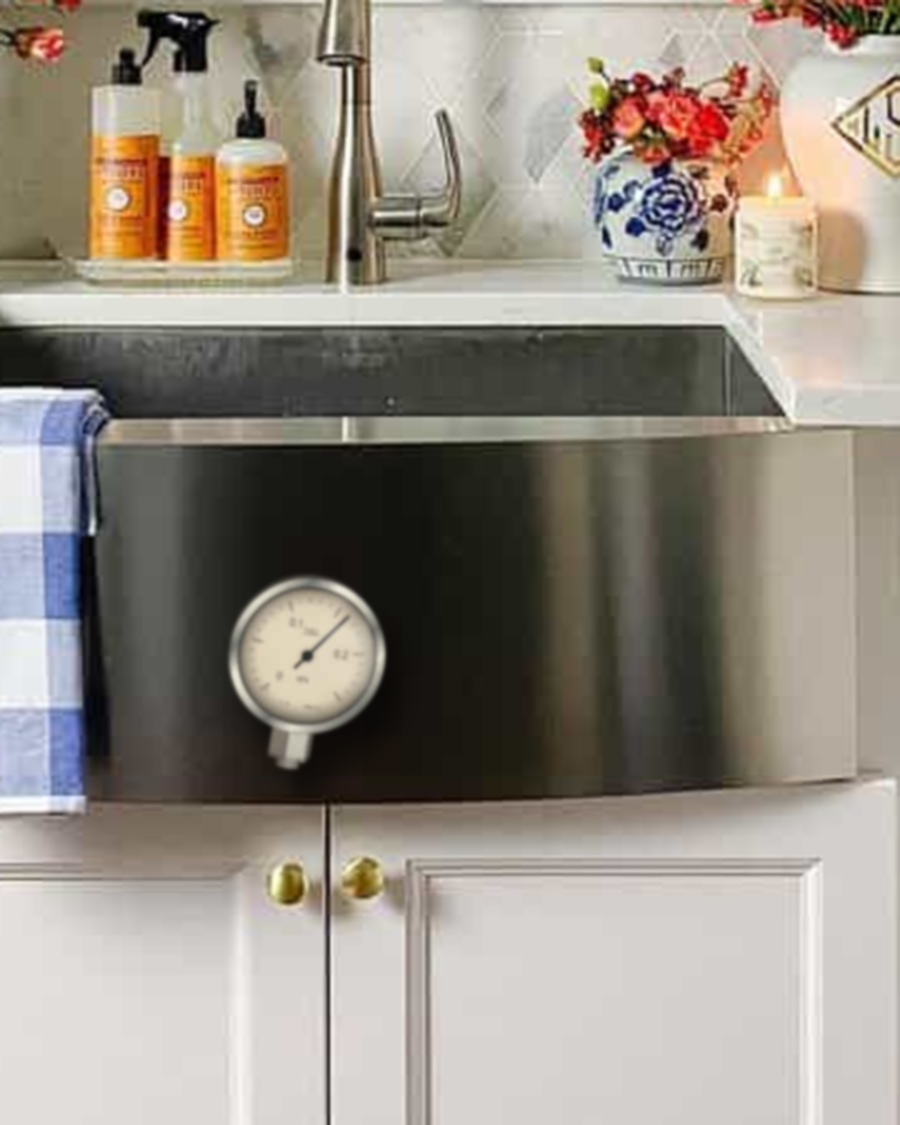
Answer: {"value": 0.16, "unit": "MPa"}
